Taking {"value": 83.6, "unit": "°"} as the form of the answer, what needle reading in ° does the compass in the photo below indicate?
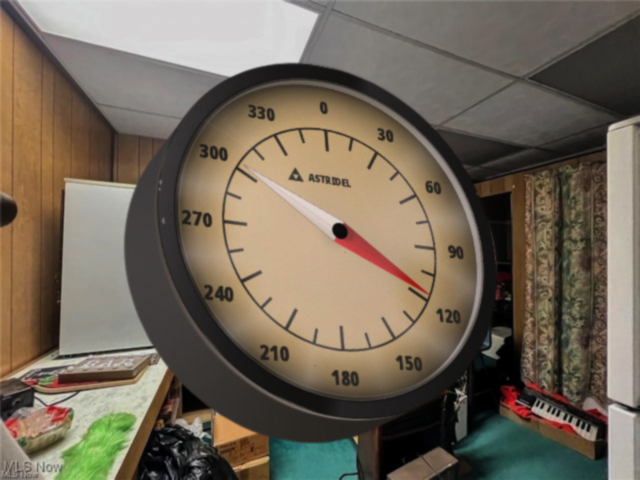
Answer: {"value": 120, "unit": "°"}
